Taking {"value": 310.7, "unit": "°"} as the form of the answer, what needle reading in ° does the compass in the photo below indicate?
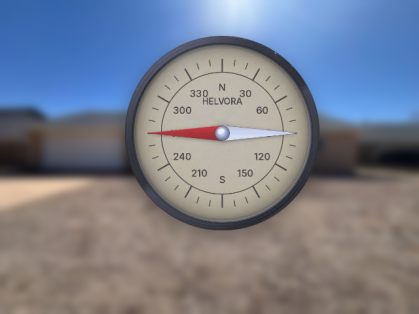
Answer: {"value": 270, "unit": "°"}
